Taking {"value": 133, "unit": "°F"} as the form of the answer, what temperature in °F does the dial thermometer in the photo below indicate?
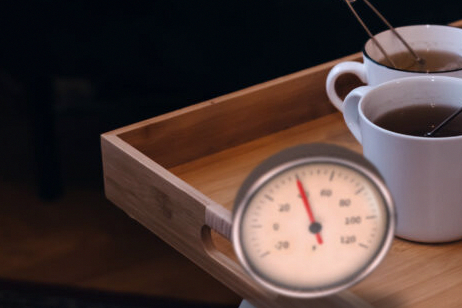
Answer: {"value": 40, "unit": "°F"}
